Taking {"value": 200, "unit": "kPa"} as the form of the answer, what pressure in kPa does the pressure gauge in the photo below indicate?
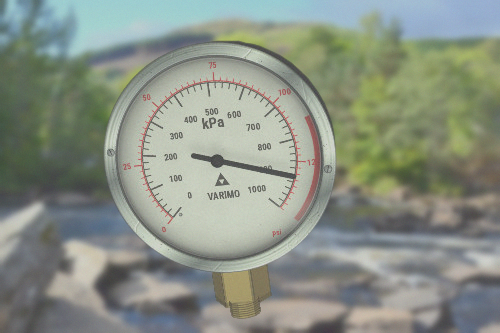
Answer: {"value": 900, "unit": "kPa"}
